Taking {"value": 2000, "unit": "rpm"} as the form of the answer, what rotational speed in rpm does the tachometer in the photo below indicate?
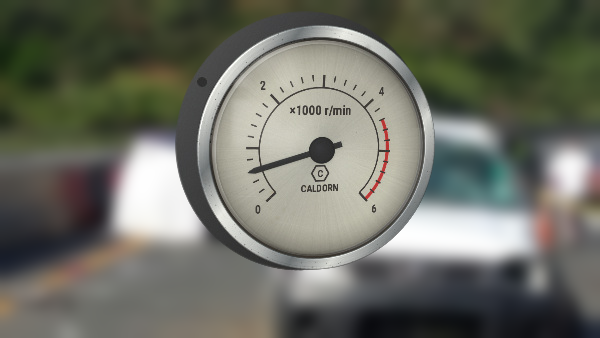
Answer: {"value": 600, "unit": "rpm"}
